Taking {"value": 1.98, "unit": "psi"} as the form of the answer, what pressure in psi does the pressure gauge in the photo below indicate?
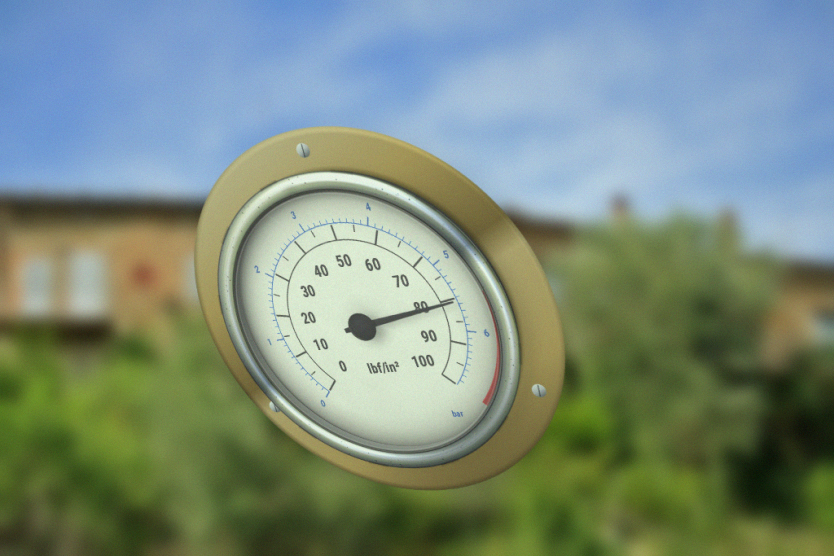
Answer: {"value": 80, "unit": "psi"}
